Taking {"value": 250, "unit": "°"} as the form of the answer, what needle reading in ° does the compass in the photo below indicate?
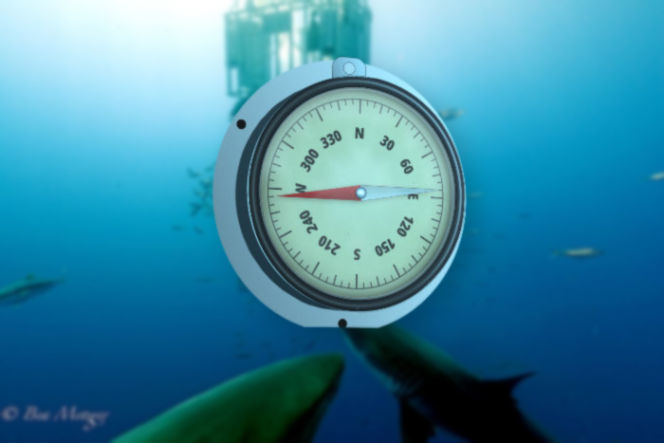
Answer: {"value": 265, "unit": "°"}
